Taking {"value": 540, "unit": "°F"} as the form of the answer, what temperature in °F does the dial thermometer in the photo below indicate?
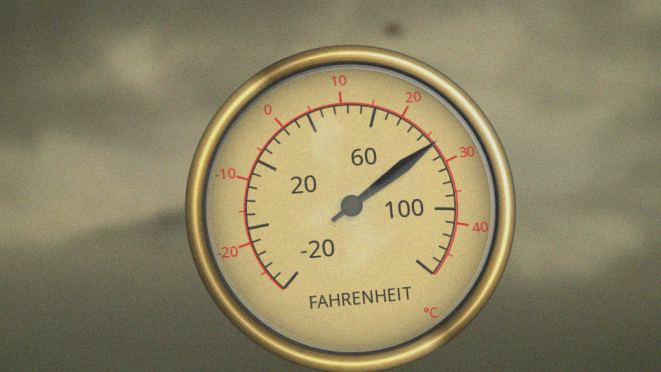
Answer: {"value": 80, "unit": "°F"}
